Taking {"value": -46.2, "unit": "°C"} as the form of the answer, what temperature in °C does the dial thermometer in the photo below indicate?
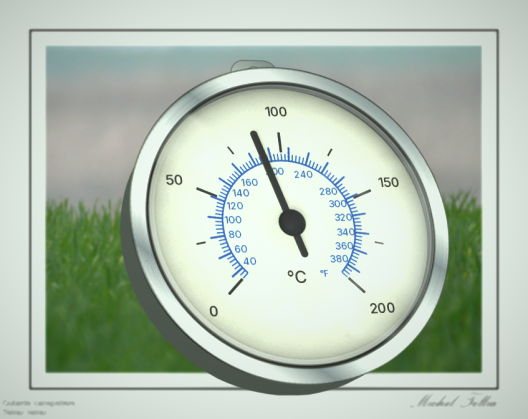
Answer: {"value": 87.5, "unit": "°C"}
